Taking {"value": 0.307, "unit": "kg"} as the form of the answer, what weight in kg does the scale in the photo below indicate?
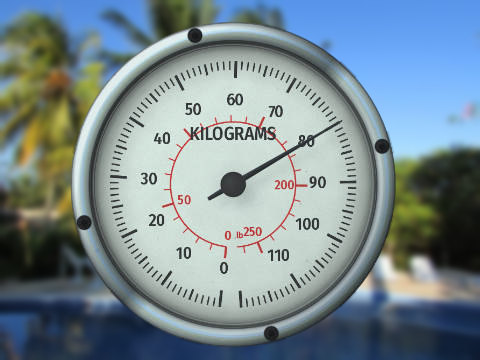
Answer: {"value": 80, "unit": "kg"}
